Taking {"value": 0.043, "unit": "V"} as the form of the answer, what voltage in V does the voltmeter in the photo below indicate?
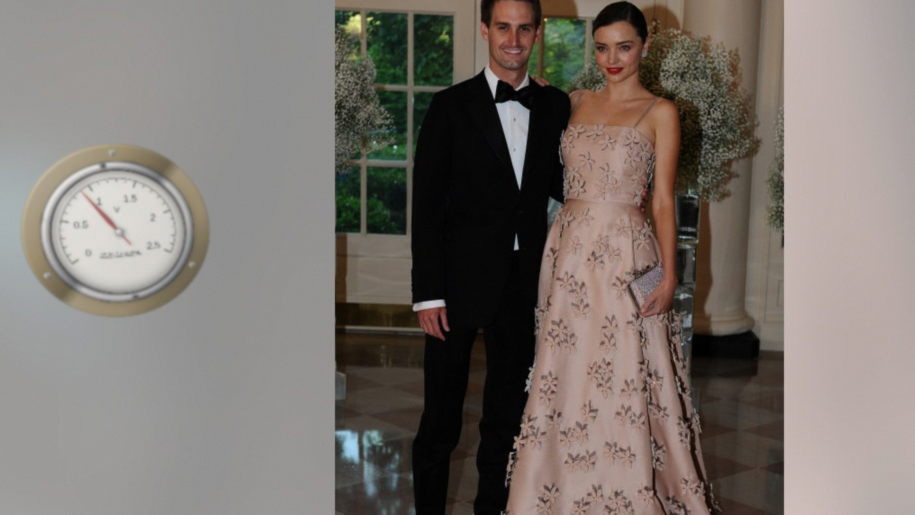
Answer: {"value": 0.9, "unit": "V"}
